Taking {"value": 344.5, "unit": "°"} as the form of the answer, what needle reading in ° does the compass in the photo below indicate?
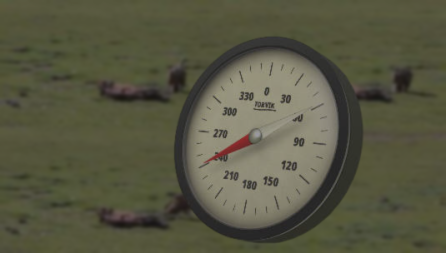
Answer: {"value": 240, "unit": "°"}
